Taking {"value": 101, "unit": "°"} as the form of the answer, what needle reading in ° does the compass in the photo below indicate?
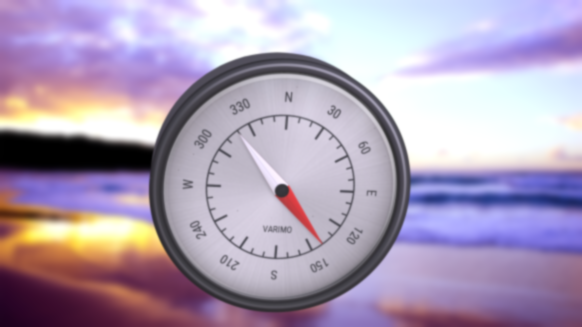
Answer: {"value": 140, "unit": "°"}
